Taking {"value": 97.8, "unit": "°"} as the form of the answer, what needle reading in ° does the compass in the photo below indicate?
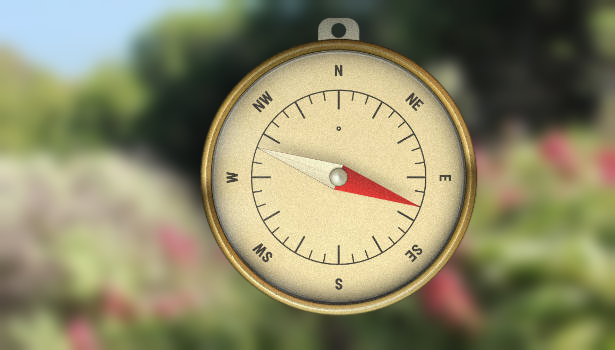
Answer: {"value": 110, "unit": "°"}
